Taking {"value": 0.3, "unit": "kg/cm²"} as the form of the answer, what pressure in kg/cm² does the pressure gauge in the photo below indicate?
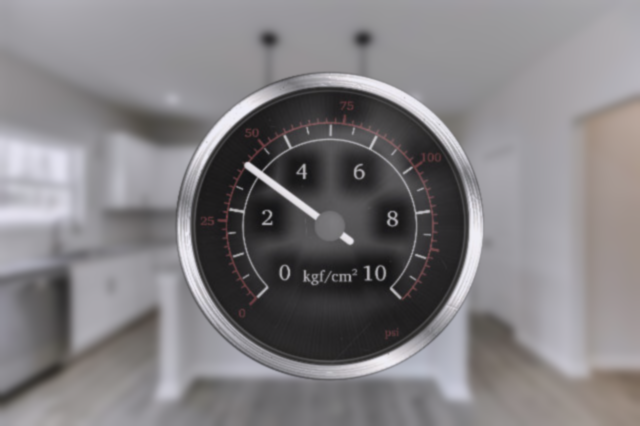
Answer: {"value": 3, "unit": "kg/cm²"}
